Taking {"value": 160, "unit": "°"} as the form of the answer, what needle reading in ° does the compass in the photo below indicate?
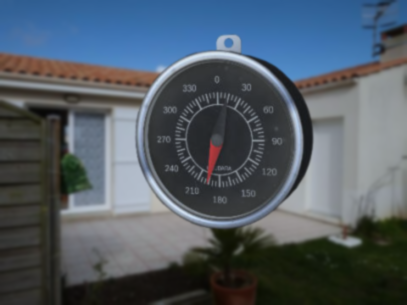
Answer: {"value": 195, "unit": "°"}
